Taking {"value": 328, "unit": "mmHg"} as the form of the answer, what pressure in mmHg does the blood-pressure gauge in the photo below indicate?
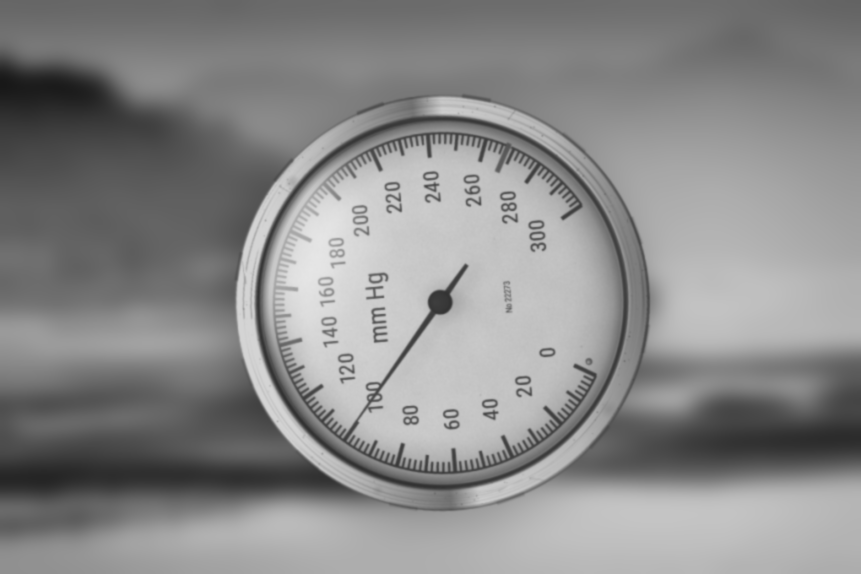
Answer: {"value": 100, "unit": "mmHg"}
